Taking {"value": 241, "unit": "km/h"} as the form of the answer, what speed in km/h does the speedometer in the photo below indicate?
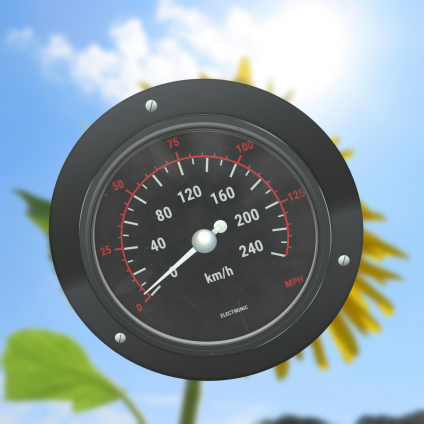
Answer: {"value": 5, "unit": "km/h"}
